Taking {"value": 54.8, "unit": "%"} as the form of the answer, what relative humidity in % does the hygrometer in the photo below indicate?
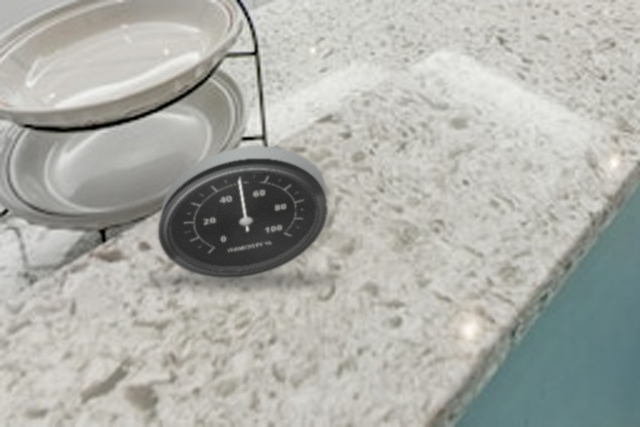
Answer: {"value": 50, "unit": "%"}
